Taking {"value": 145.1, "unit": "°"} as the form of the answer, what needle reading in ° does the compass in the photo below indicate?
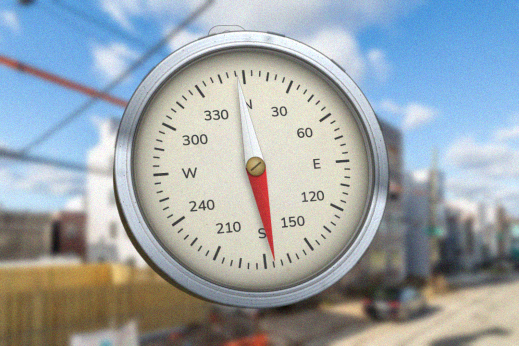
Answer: {"value": 175, "unit": "°"}
